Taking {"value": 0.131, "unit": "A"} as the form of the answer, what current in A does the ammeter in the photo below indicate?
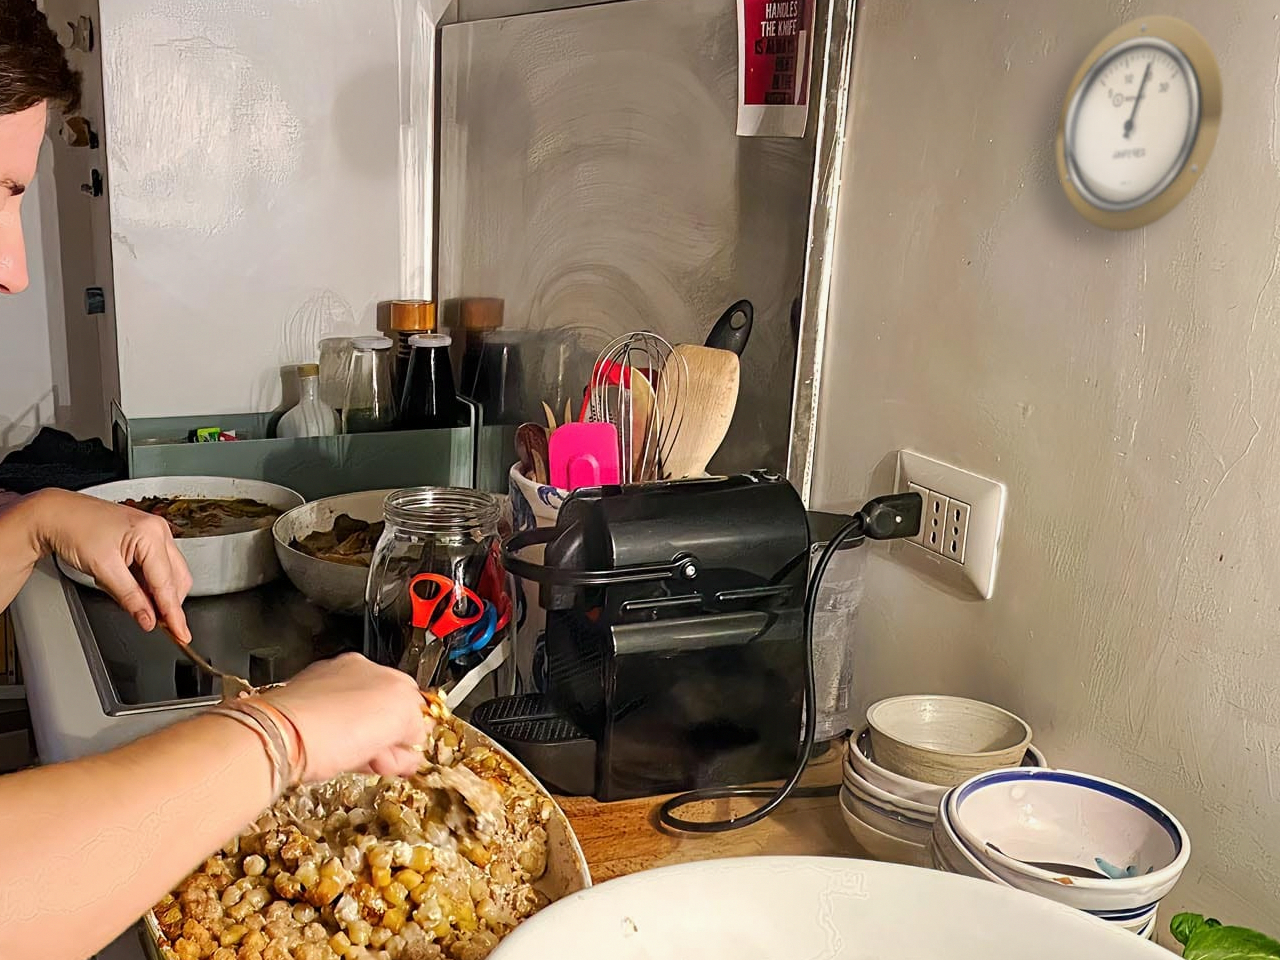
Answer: {"value": 20, "unit": "A"}
